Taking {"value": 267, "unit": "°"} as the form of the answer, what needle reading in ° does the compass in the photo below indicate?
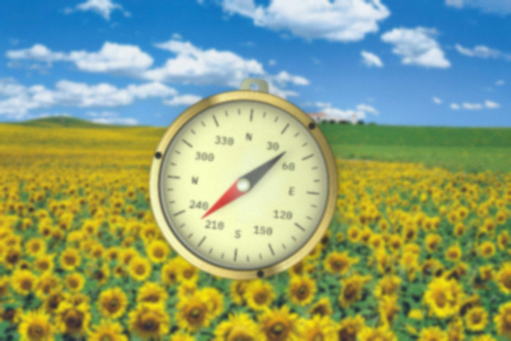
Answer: {"value": 225, "unit": "°"}
